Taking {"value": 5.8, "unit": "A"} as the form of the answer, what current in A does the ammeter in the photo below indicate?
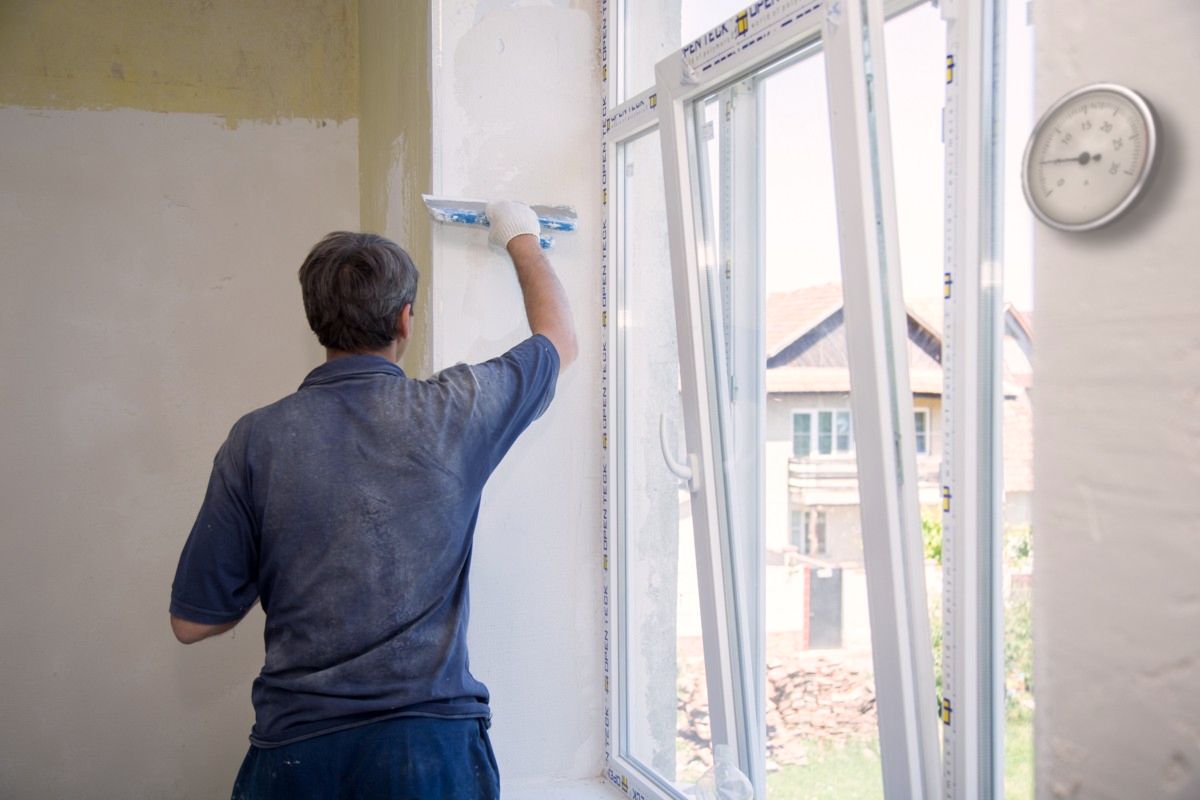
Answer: {"value": 5, "unit": "A"}
